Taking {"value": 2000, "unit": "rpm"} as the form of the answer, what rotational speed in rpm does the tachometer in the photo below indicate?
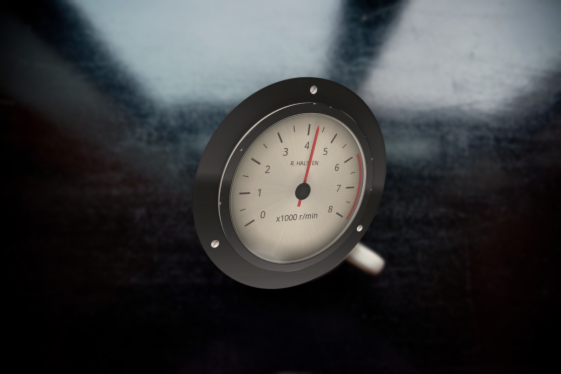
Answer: {"value": 4250, "unit": "rpm"}
